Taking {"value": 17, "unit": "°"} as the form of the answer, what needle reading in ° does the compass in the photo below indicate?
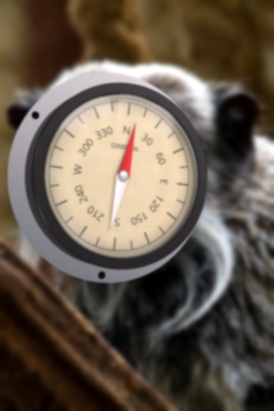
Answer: {"value": 7.5, "unit": "°"}
